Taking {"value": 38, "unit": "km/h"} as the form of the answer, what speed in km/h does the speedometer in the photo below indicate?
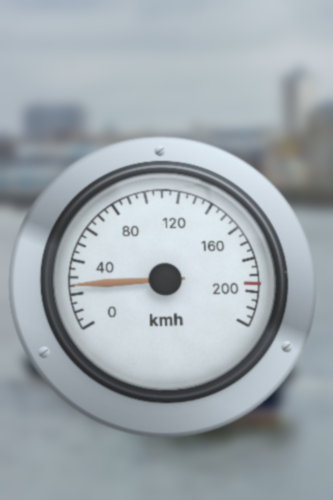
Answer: {"value": 25, "unit": "km/h"}
